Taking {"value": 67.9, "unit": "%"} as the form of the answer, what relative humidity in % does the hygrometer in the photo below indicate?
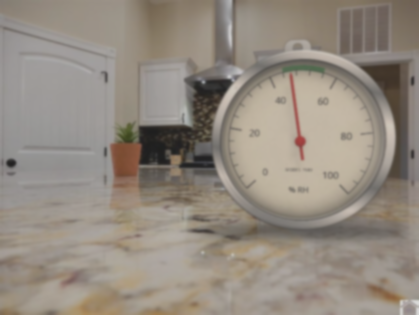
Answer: {"value": 46, "unit": "%"}
